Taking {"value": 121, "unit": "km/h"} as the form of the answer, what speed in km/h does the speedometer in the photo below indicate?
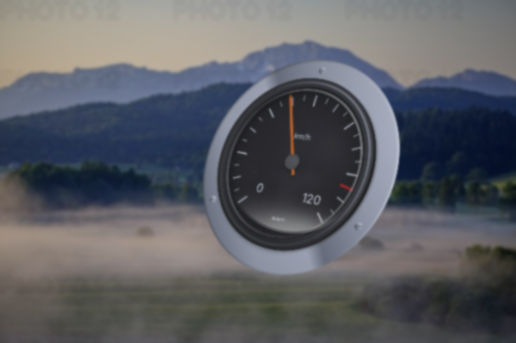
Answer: {"value": 50, "unit": "km/h"}
